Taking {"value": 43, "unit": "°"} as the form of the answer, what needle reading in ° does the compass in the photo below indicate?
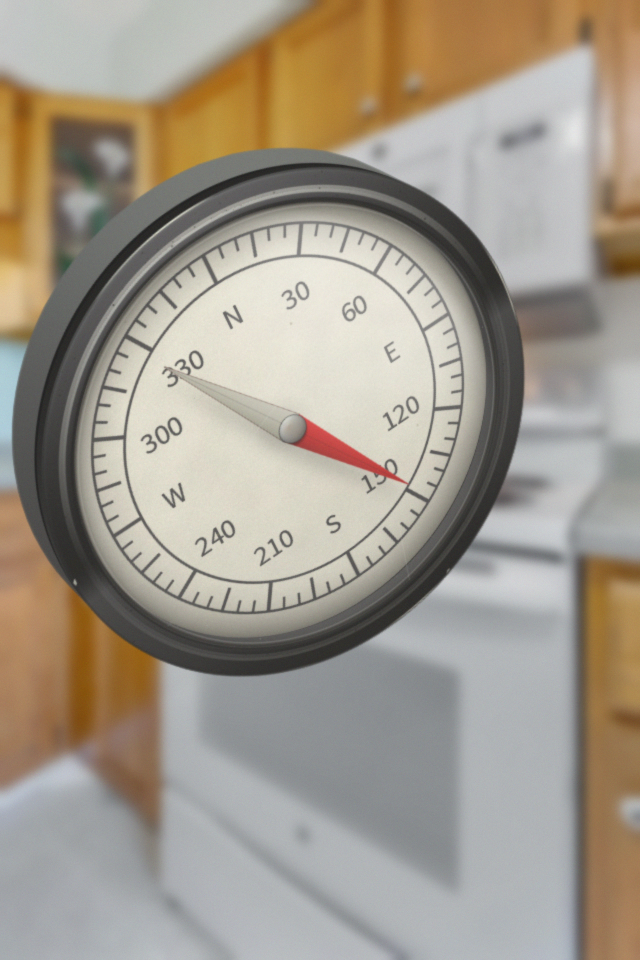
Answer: {"value": 147.5, "unit": "°"}
